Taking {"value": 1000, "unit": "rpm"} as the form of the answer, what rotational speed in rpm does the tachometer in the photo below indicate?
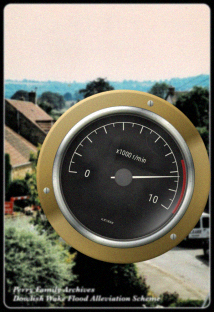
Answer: {"value": 8250, "unit": "rpm"}
